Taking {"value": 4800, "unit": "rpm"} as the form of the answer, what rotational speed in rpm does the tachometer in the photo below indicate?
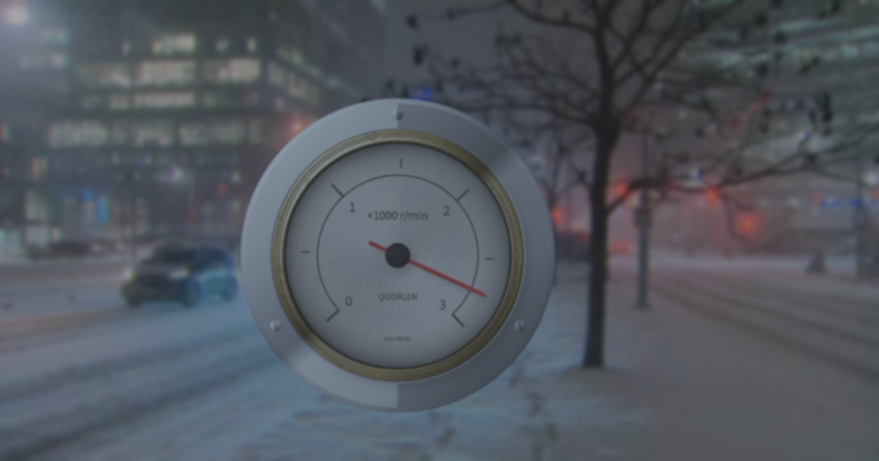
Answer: {"value": 2750, "unit": "rpm"}
